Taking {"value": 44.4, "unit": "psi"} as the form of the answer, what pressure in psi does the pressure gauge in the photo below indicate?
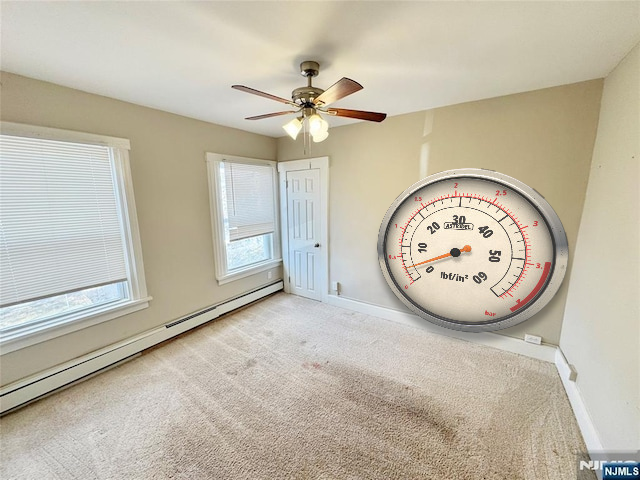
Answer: {"value": 4, "unit": "psi"}
